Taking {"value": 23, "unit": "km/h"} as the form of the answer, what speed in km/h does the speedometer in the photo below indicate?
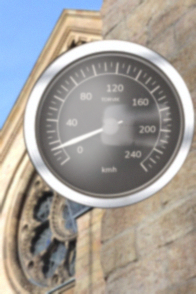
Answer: {"value": 15, "unit": "km/h"}
